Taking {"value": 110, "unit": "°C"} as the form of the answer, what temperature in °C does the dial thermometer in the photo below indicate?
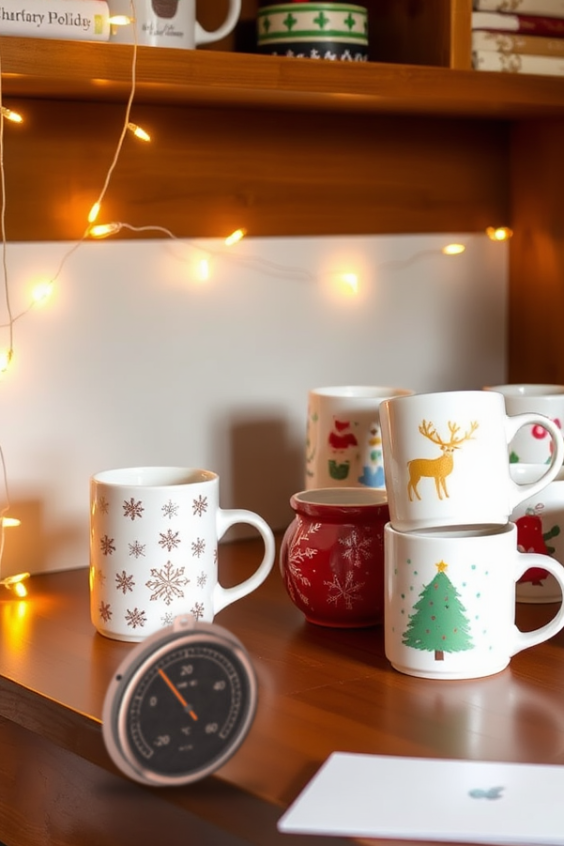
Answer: {"value": 10, "unit": "°C"}
